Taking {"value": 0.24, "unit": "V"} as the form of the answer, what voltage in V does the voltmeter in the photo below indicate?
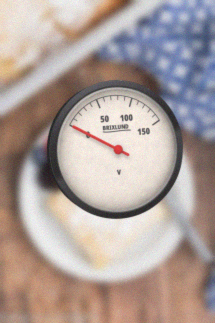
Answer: {"value": 0, "unit": "V"}
